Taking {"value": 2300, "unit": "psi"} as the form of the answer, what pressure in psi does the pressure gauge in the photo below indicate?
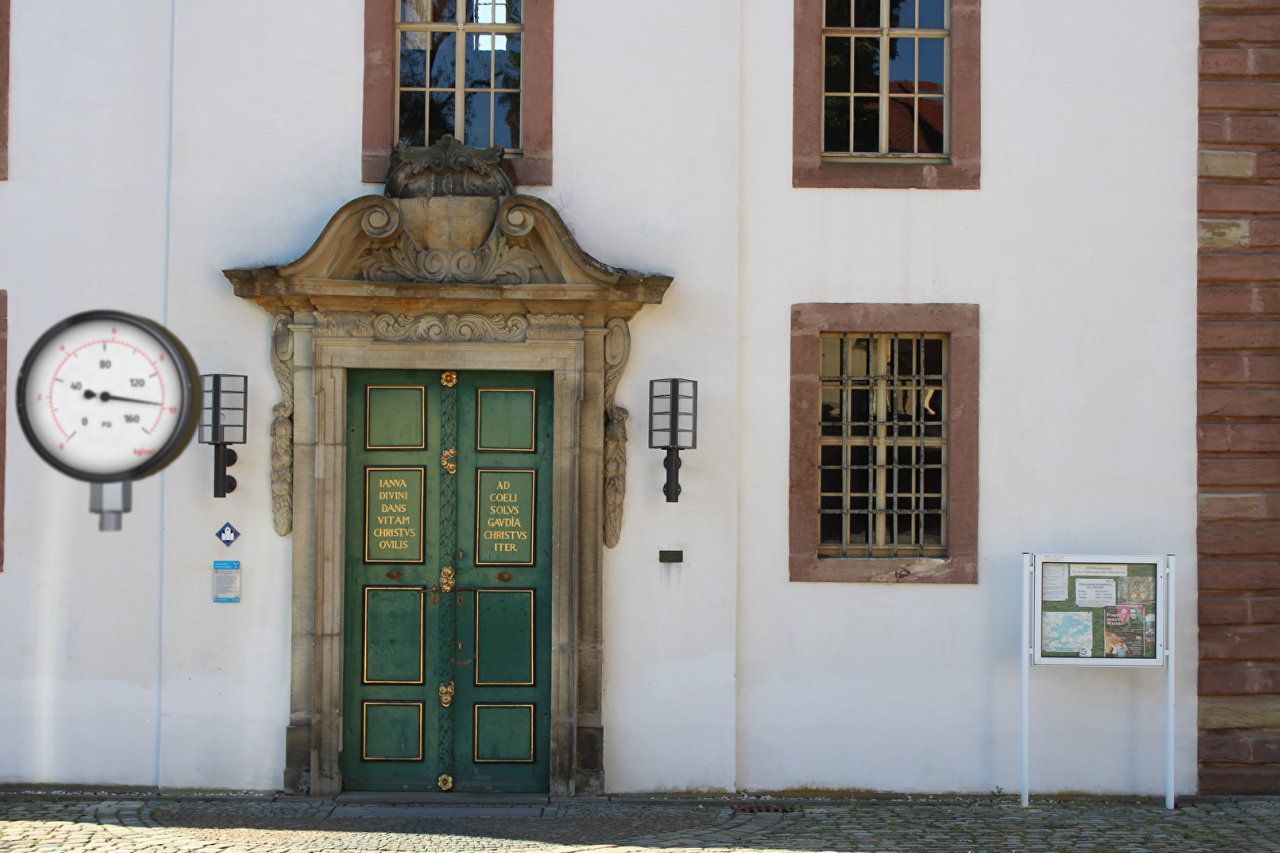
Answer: {"value": 140, "unit": "psi"}
